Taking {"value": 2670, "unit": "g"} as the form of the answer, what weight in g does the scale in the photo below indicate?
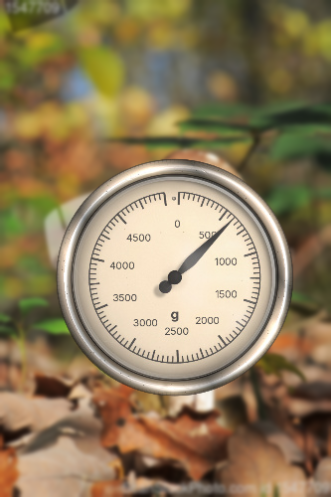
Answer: {"value": 600, "unit": "g"}
